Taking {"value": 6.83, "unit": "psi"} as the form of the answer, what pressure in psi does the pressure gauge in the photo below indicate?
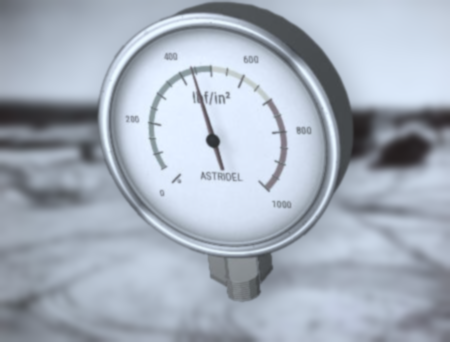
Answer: {"value": 450, "unit": "psi"}
